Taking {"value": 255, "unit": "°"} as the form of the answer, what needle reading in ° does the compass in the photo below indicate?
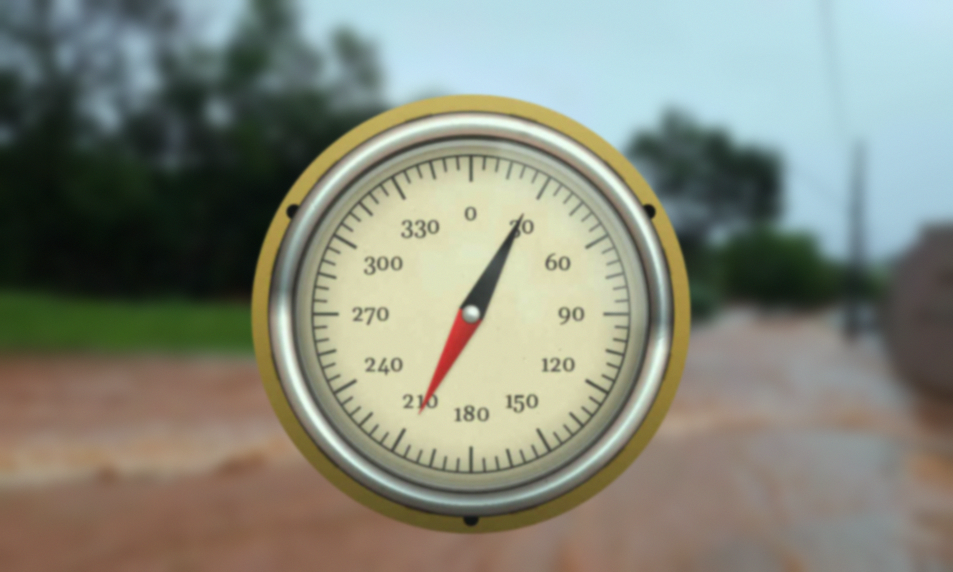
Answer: {"value": 207.5, "unit": "°"}
